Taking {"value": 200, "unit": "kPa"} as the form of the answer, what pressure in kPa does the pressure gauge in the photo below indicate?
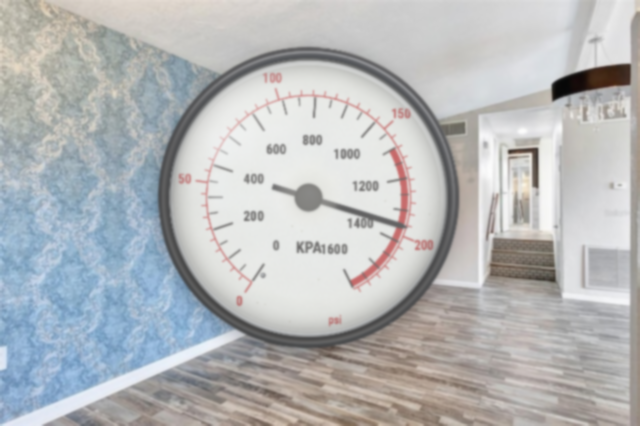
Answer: {"value": 1350, "unit": "kPa"}
